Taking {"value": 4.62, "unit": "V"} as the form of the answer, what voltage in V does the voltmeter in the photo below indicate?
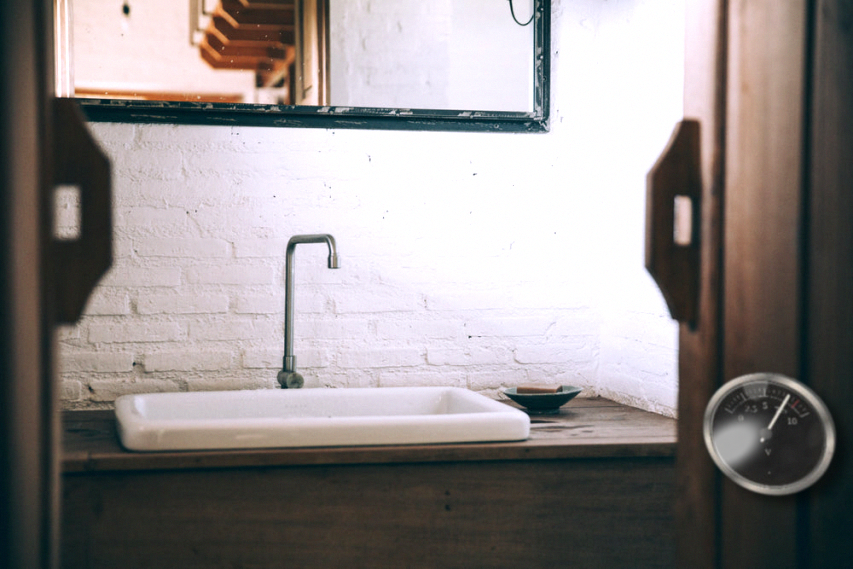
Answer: {"value": 7.5, "unit": "V"}
